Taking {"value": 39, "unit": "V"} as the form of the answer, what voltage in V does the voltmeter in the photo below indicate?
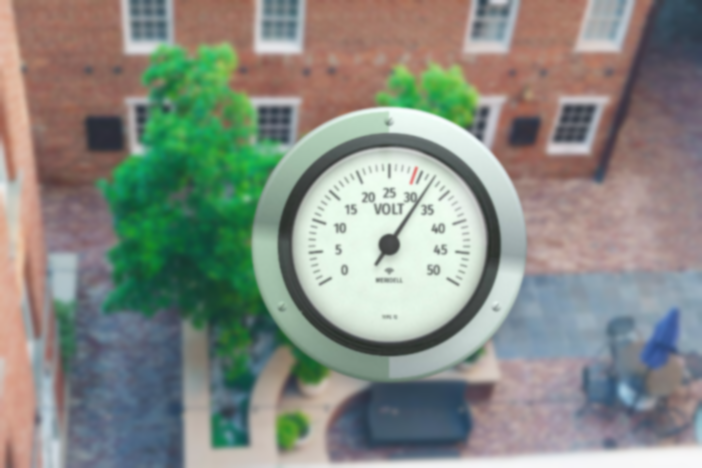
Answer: {"value": 32, "unit": "V"}
